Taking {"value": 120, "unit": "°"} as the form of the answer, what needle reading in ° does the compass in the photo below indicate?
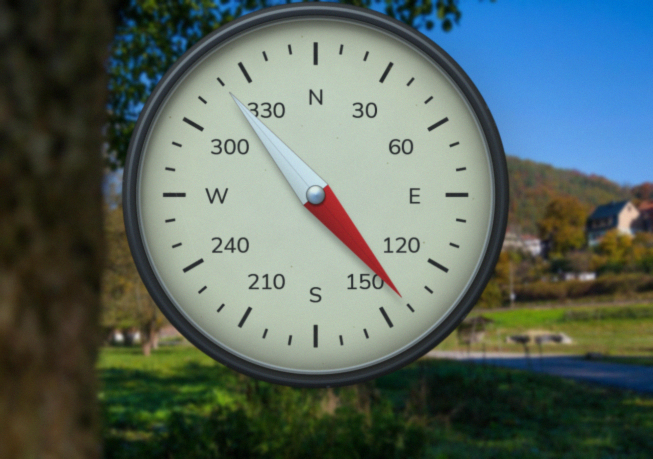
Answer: {"value": 140, "unit": "°"}
